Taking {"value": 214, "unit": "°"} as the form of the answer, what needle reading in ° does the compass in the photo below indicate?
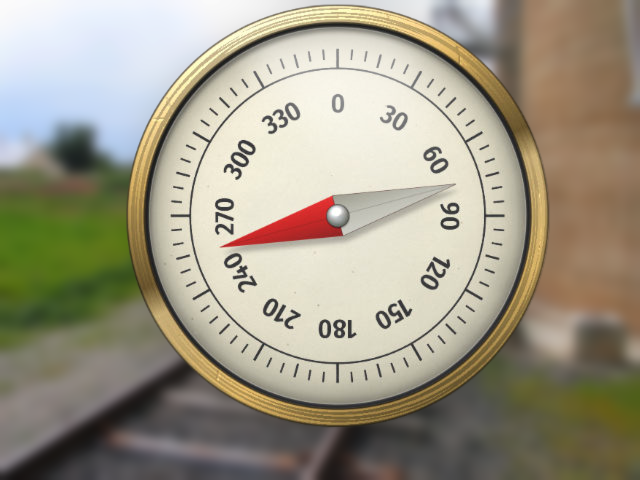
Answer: {"value": 255, "unit": "°"}
